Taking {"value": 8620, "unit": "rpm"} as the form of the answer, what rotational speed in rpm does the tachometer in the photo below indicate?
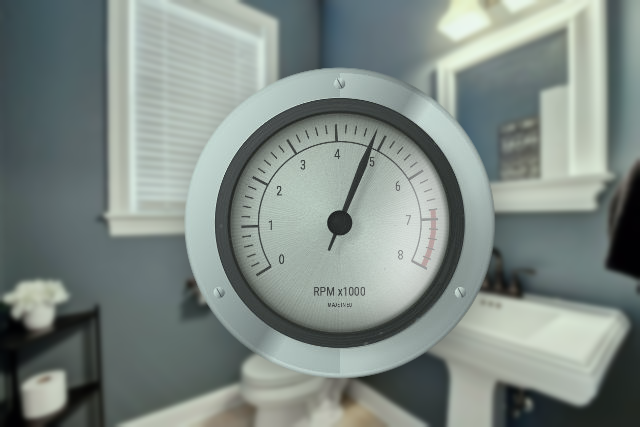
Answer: {"value": 4800, "unit": "rpm"}
